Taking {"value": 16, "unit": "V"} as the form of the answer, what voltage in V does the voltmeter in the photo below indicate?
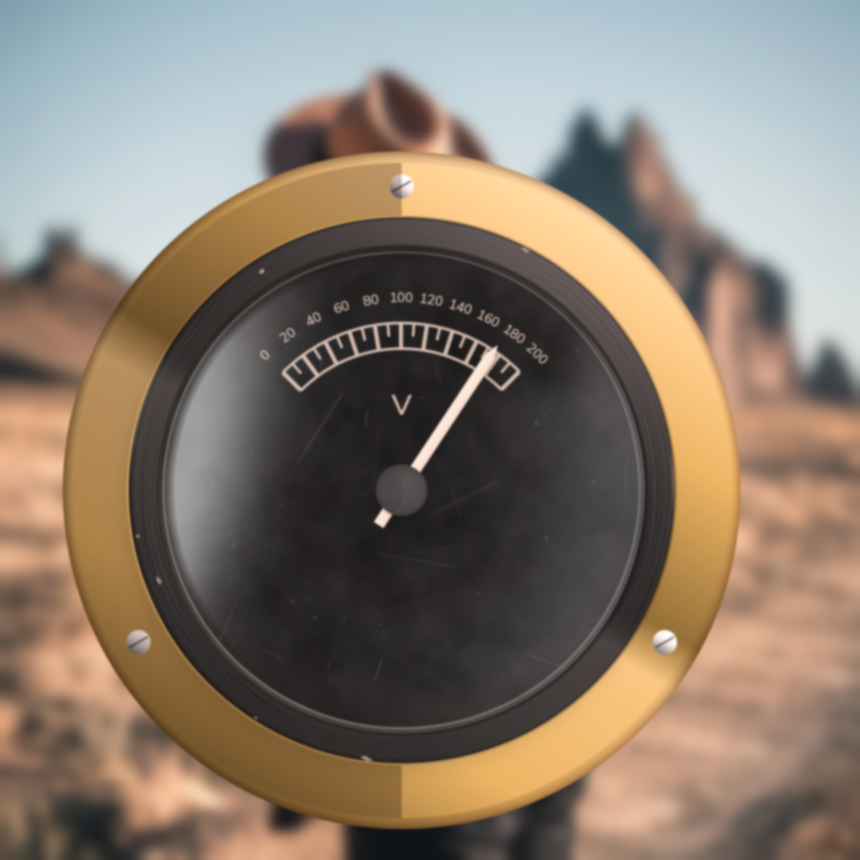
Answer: {"value": 175, "unit": "V"}
